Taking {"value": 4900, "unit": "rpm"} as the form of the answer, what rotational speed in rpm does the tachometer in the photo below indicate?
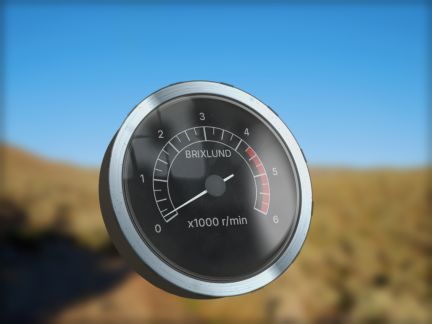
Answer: {"value": 125, "unit": "rpm"}
